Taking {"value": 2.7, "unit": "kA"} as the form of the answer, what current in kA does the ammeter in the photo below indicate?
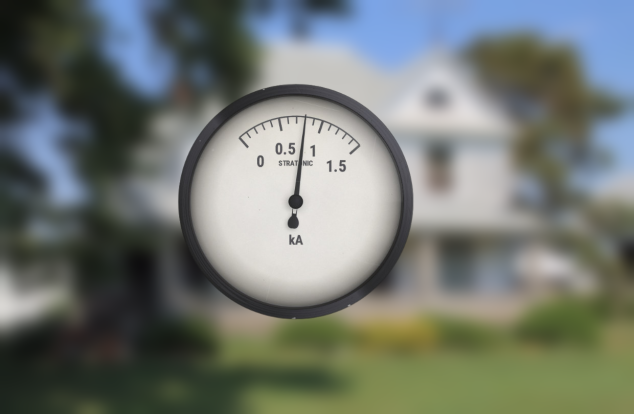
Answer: {"value": 0.8, "unit": "kA"}
